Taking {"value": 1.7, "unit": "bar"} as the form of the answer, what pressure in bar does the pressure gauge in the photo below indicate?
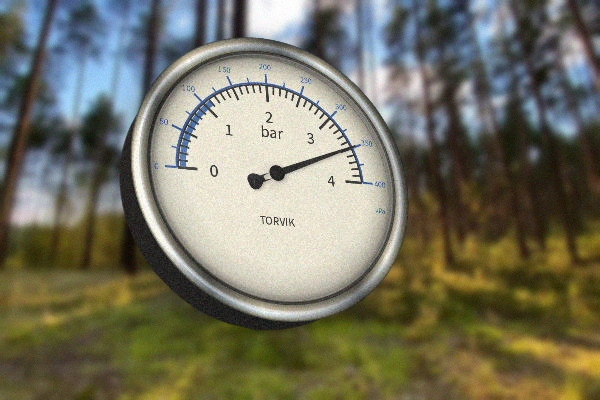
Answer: {"value": 3.5, "unit": "bar"}
